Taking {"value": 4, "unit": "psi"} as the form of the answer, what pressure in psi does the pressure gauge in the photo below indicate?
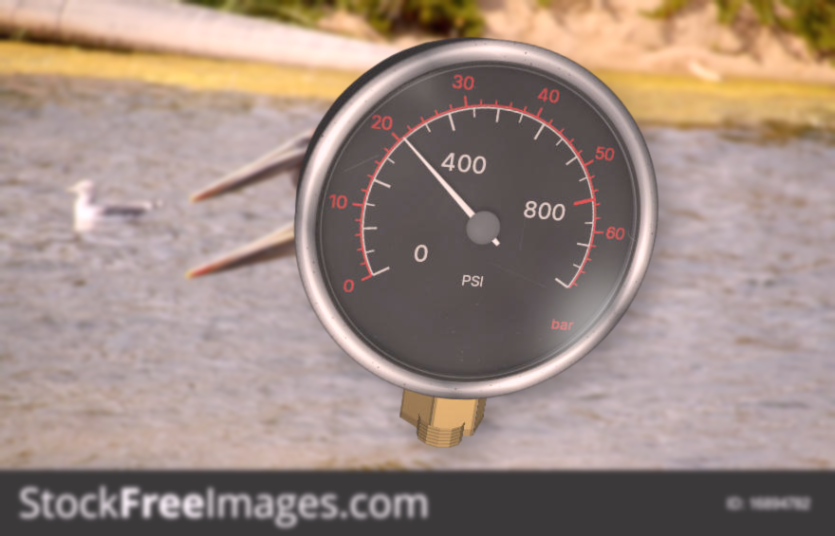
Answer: {"value": 300, "unit": "psi"}
